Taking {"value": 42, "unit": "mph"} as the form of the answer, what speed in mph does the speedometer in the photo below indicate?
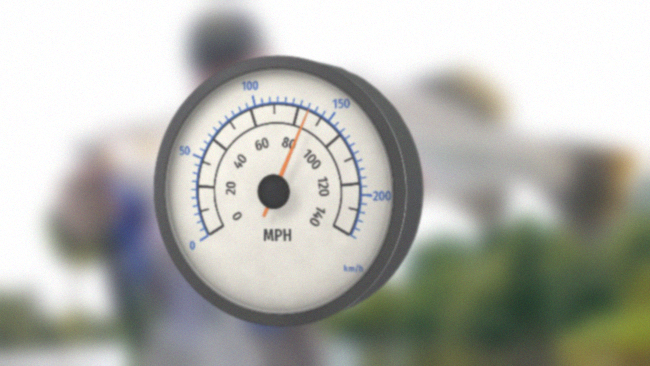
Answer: {"value": 85, "unit": "mph"}
